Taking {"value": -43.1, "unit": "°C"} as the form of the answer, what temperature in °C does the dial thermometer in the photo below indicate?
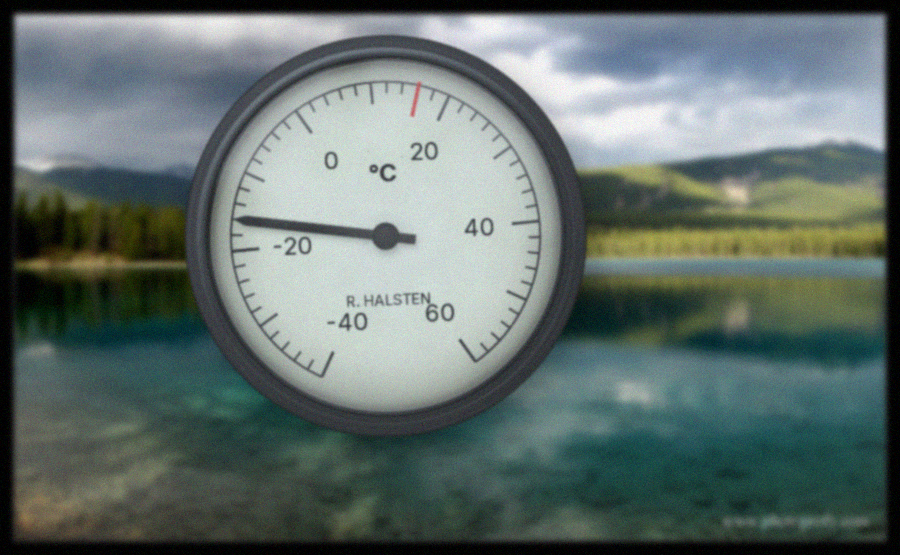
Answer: {"value": -16, "unit": "°C"}
